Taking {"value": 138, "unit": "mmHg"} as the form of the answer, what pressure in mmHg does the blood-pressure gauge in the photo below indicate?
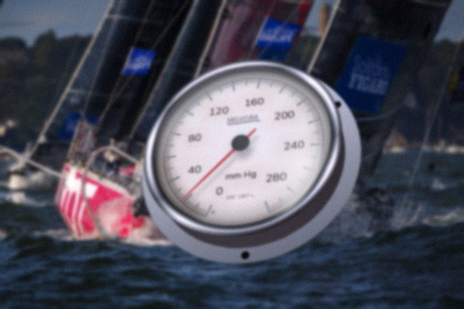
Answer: {"value": 20, "unit": "mmHg"}
